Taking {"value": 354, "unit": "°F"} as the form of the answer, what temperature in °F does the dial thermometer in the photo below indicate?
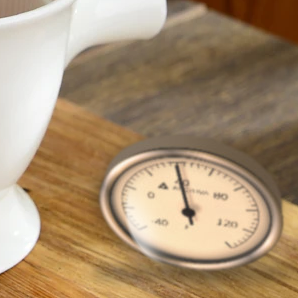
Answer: {"value": 40, "unit": "°F"}
